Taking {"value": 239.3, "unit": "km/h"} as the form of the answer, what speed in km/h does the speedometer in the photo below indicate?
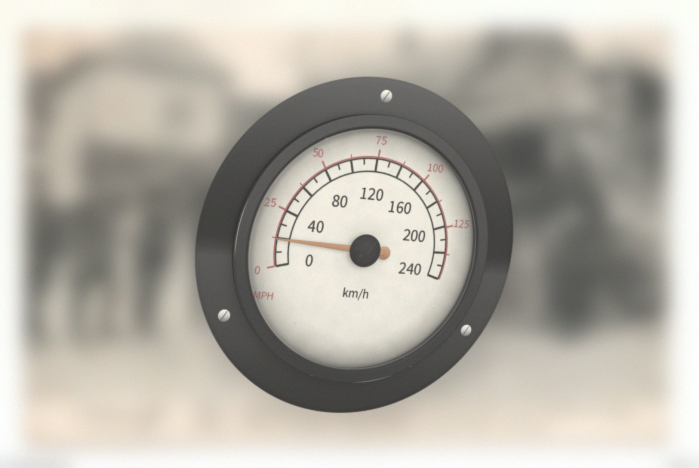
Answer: {"value": 20, "unit": "km/h"}
